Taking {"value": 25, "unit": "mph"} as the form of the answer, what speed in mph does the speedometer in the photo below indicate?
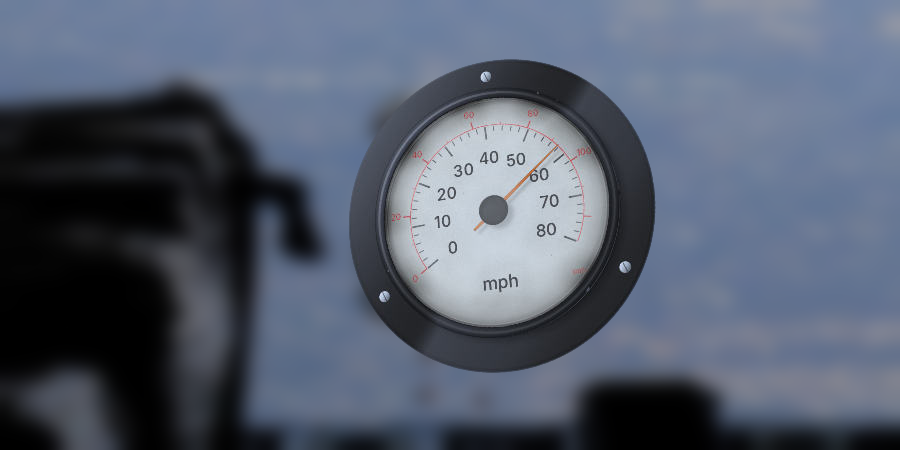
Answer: {"value": 58, "unit": "mph"}
